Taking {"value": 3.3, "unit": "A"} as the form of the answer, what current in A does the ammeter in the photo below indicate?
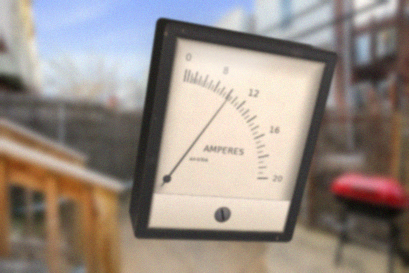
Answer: {"value": 10, "unit": "A"}
